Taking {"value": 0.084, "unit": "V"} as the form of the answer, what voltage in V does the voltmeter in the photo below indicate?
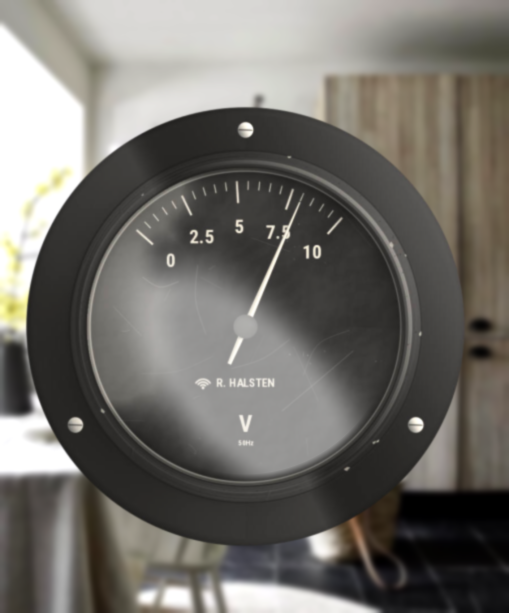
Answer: {"value": 8, "unit": "V"}
